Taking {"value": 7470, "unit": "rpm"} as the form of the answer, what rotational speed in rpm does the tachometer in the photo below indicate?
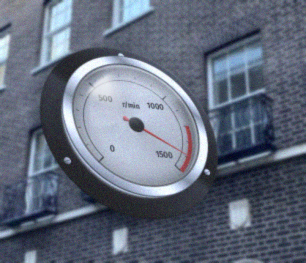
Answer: {"value": 1400, "unit": "rpm"}
